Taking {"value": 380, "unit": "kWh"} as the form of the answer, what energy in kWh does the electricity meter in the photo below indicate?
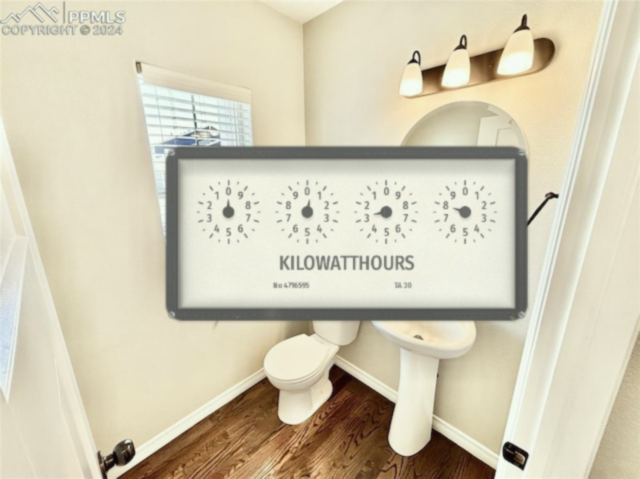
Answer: {"value": 28, "unit": "kWh"}
